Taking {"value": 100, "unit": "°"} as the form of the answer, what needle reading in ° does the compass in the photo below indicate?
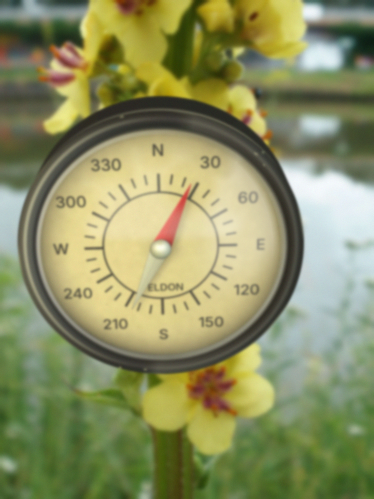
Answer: {"value": 25, "unit": "°"}
